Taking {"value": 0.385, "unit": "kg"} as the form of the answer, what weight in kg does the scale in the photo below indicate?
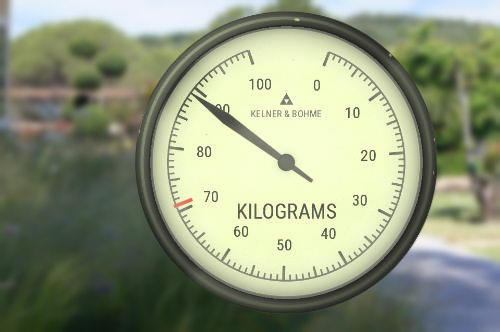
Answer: {"value": 89, "unit": "kg"}
